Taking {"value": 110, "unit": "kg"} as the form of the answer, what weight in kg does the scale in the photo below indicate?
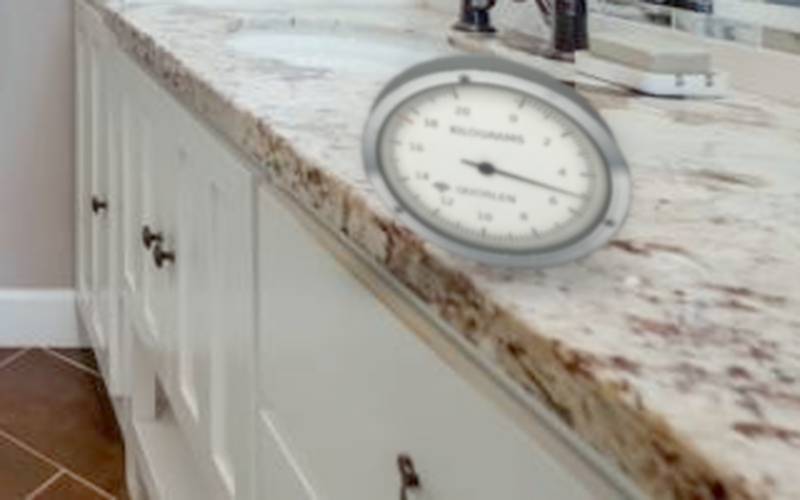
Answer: {"value": 5, "unit": "kg"}
